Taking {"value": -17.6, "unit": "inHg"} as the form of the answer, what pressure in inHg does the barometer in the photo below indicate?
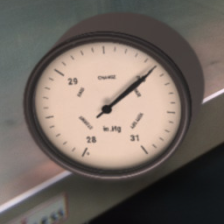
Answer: {"value": 30, "unit": "inHg"}
